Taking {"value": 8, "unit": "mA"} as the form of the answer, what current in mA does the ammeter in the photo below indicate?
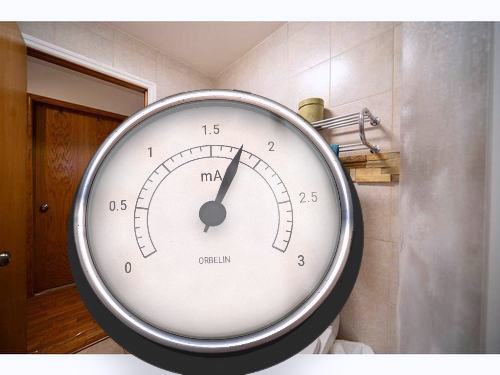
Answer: {"value": 1.8, "unit": "mA"}
